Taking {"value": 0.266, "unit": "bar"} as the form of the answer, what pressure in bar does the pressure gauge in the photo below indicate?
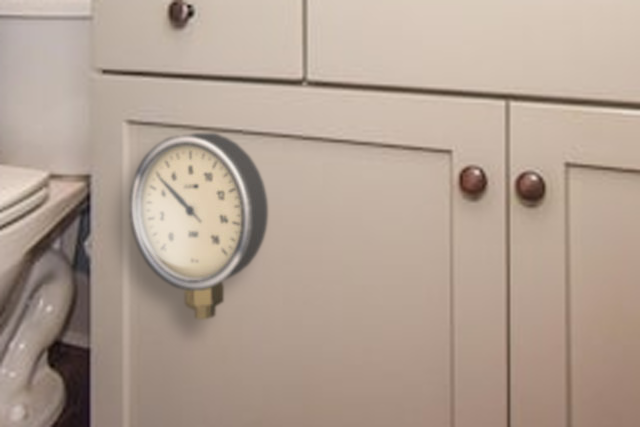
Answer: {"value": 5, "unit": "bar"}
